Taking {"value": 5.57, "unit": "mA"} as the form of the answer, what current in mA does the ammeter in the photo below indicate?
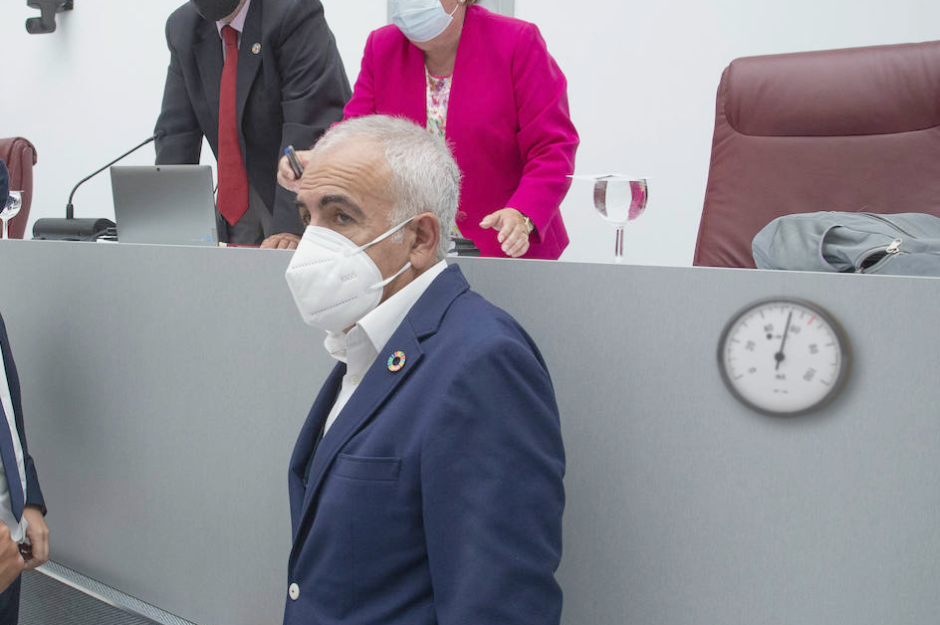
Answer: {"value": 55, "unit": "mA"}
